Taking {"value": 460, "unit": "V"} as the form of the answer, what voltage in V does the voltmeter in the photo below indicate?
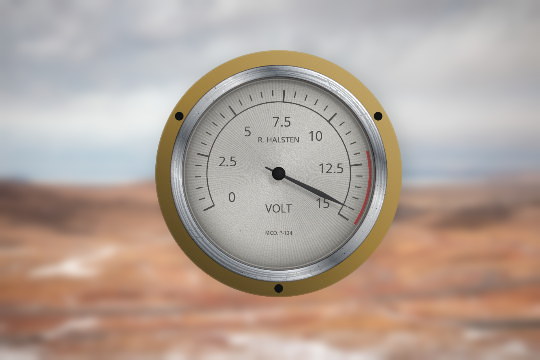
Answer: {"value": 14.5, "unit": "V"}
